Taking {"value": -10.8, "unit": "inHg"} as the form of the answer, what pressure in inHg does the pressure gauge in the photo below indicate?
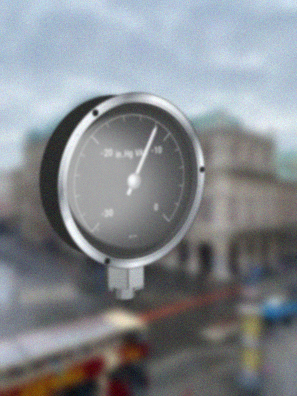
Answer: {"value": -12, "unit": "inHg"}
